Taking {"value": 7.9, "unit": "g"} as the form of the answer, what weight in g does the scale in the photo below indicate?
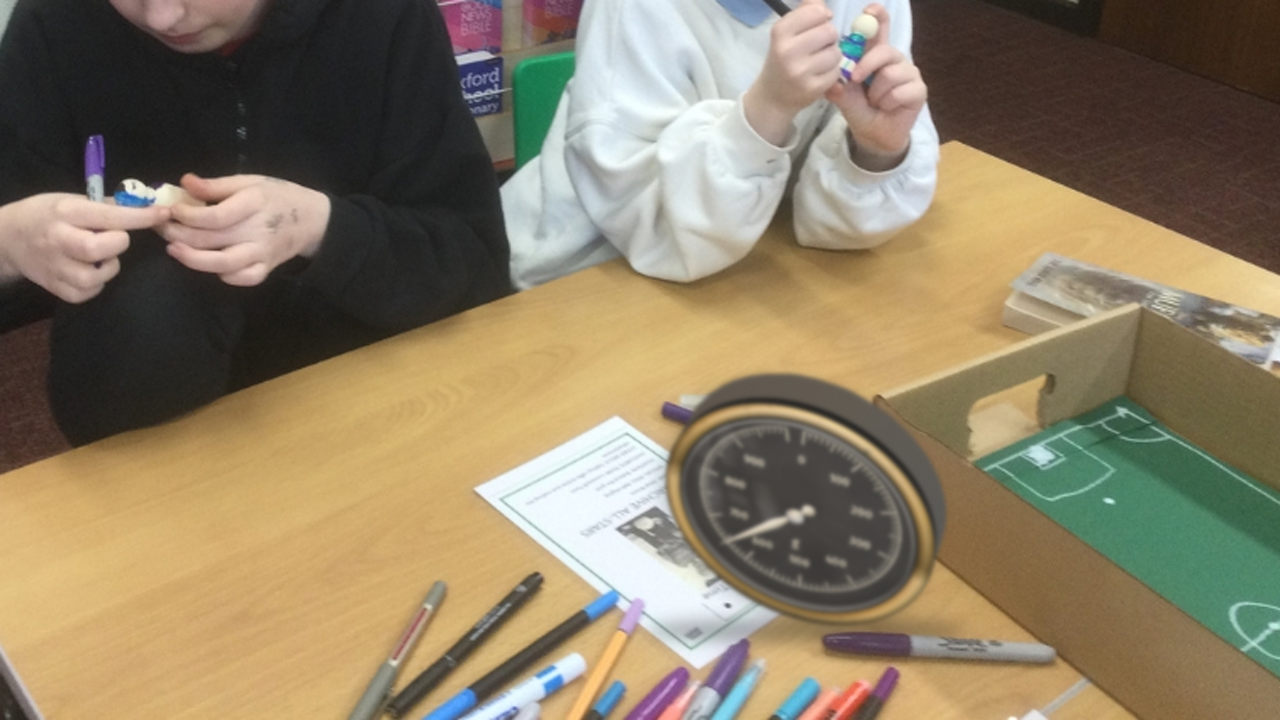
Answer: {"value": 650, "unit": "g"}
